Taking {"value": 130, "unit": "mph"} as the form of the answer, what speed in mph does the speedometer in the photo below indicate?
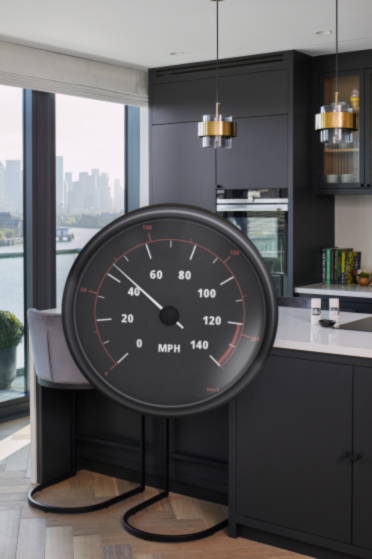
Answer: {"value": 45, "unit": "mph"}
